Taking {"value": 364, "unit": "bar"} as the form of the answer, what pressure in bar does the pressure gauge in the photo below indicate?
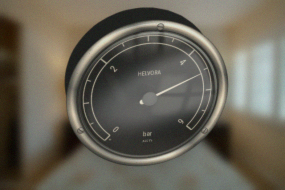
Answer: {"value": 4.5, "unit": "bar"}
